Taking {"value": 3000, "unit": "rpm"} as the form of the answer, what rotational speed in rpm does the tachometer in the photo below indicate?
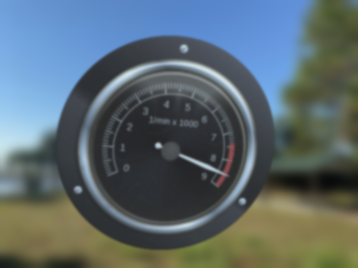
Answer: {"value": 8500, "unit": "rpm"}
